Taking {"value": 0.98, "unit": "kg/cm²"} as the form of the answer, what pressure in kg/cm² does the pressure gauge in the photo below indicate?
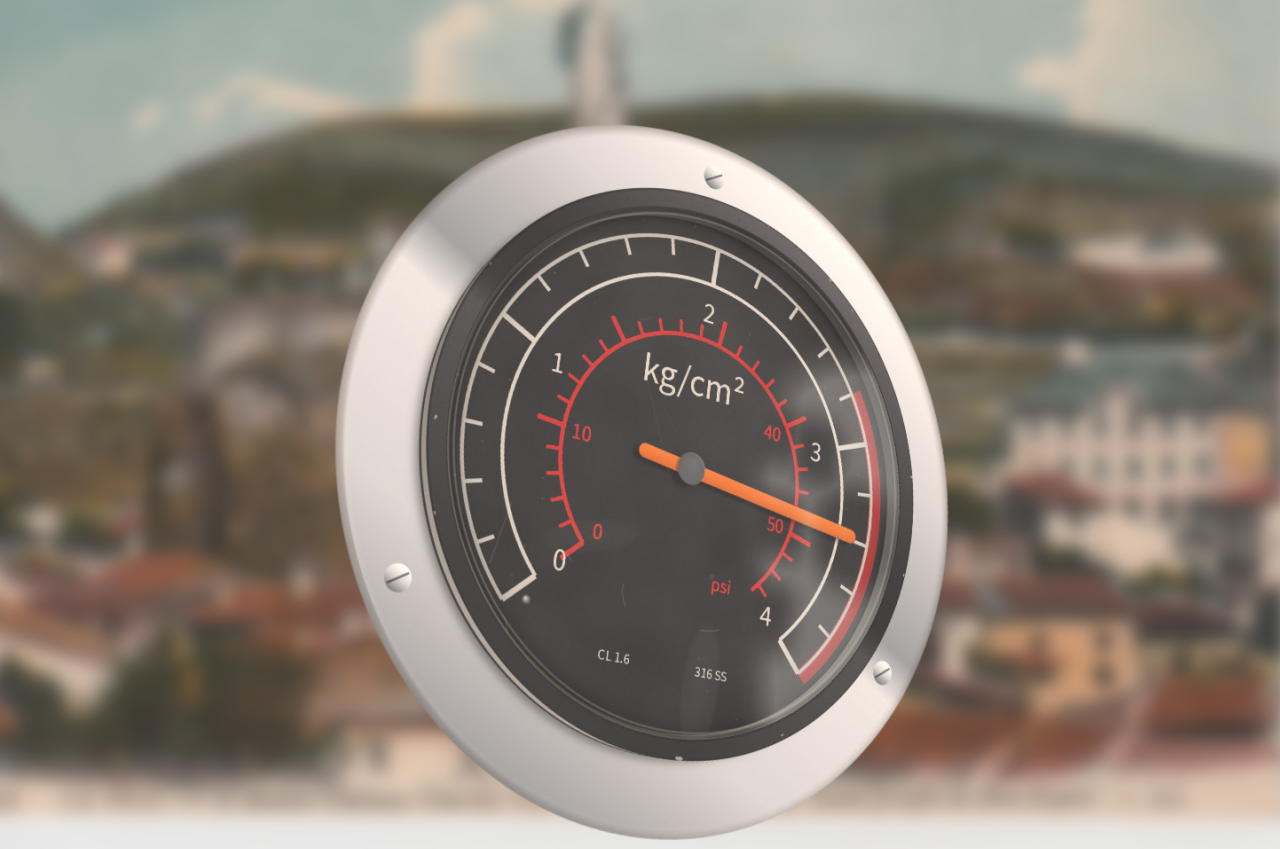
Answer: {"value": 3.4, "unit": "kg/cm²"}
